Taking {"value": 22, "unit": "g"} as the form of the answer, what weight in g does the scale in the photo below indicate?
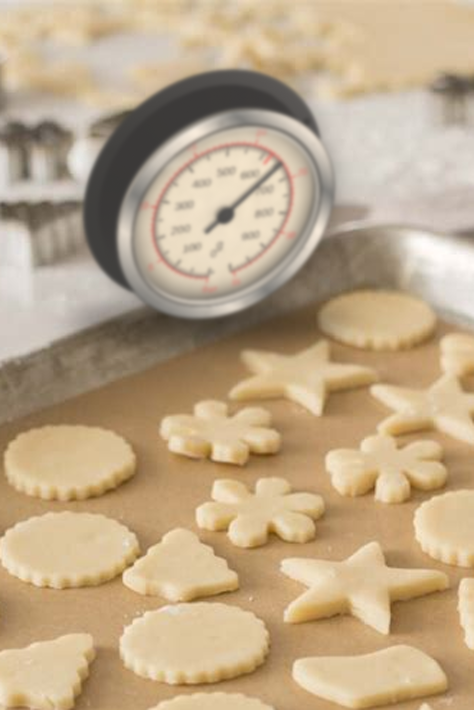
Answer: {"value": 650, "unit": "g"}
